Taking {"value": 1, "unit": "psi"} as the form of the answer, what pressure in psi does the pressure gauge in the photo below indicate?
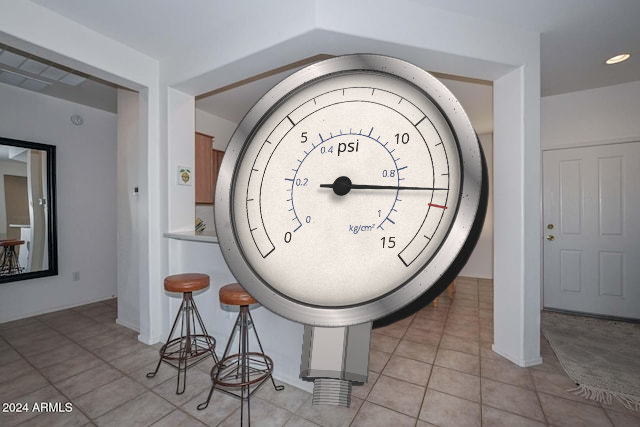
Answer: {"value": 12.5, "unit": "psi"}
